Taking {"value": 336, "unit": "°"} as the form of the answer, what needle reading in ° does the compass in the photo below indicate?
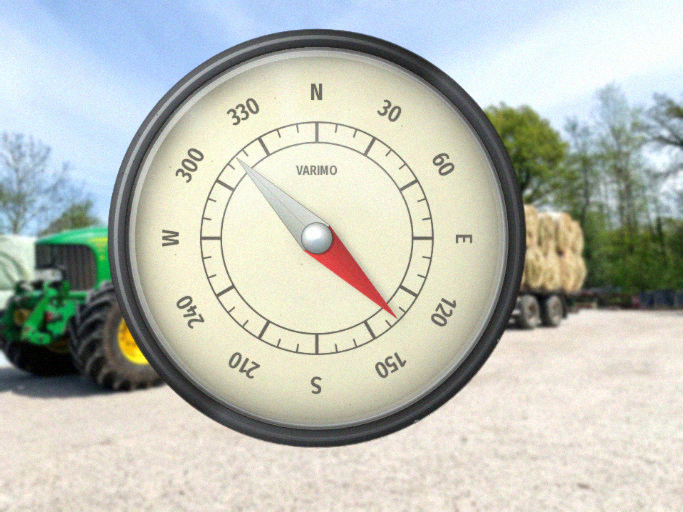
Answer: {"value": 135, "unit": "°"}
